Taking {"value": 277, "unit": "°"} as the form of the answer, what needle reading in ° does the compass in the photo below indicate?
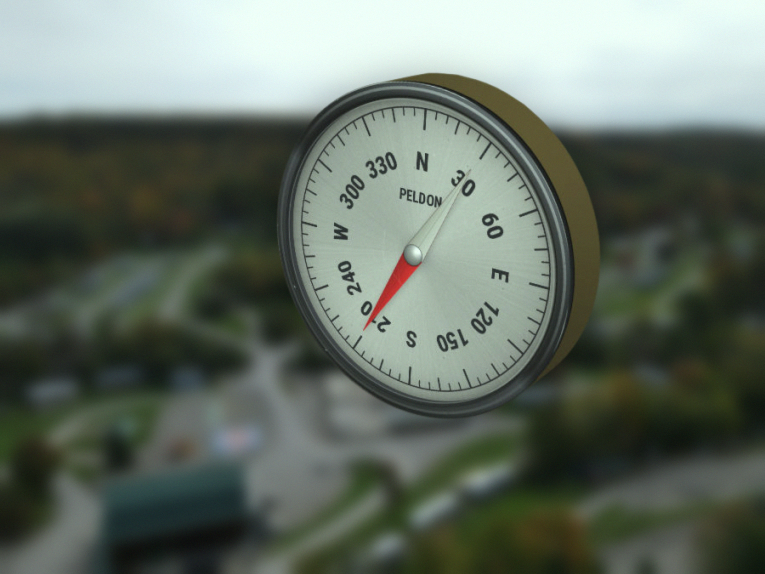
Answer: {"value": 210, "unit": "°"}
